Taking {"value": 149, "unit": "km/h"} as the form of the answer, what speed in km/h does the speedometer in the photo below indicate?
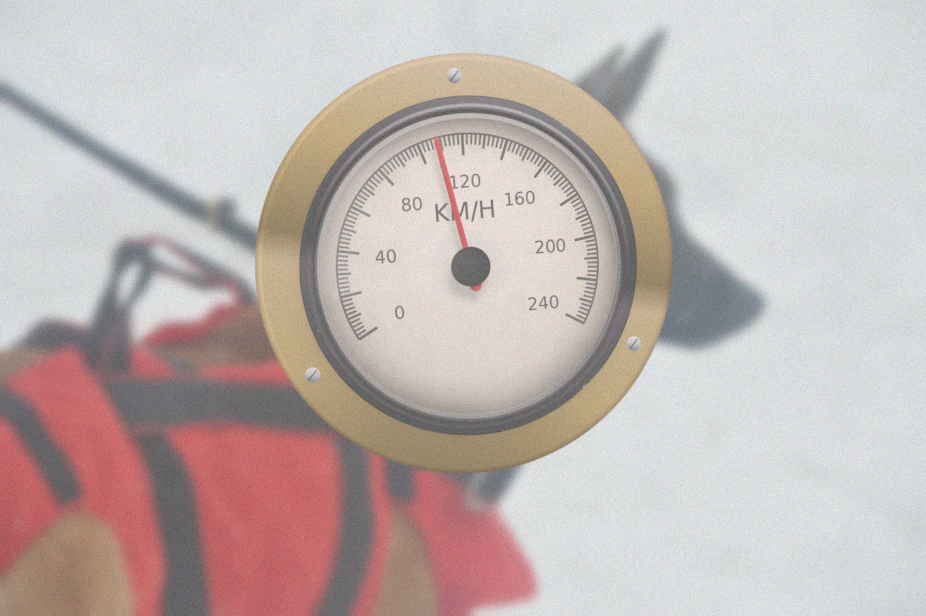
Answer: {"value": 108, "unit": "km/h"}
